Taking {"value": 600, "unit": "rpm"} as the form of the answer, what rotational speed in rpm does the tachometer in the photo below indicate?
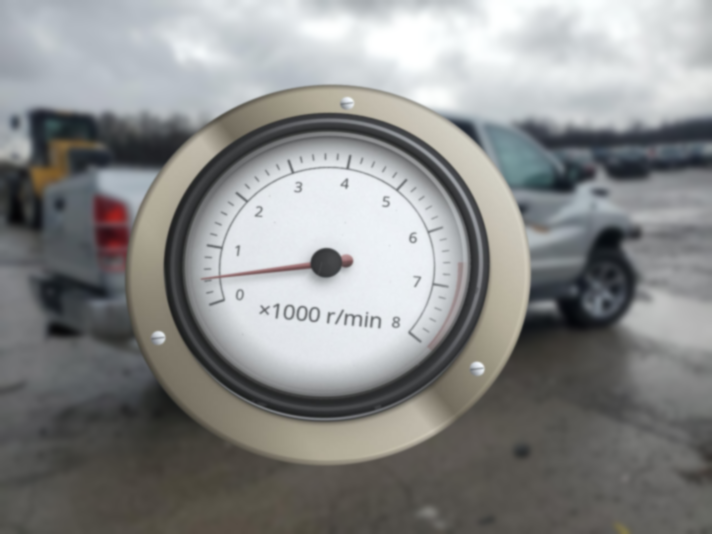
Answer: {"value": 400, "unit": "rpm"}
